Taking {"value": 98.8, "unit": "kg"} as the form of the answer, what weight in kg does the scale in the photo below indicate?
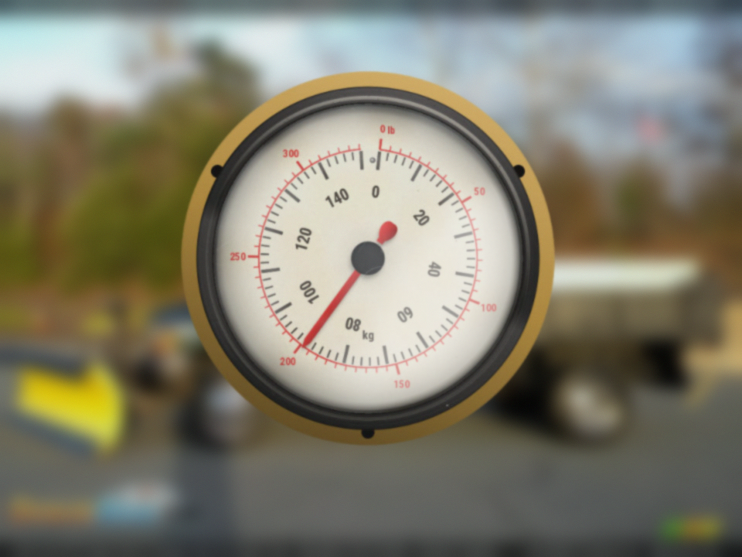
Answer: {"value": 90, "unit": "kg"}
